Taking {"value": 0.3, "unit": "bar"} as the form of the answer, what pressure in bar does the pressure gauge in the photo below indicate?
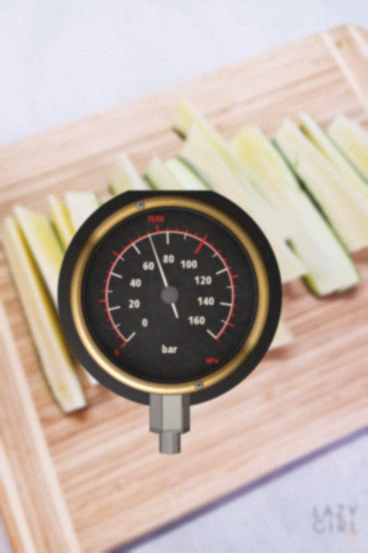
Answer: {"value": 70, "unit": "bar"}
